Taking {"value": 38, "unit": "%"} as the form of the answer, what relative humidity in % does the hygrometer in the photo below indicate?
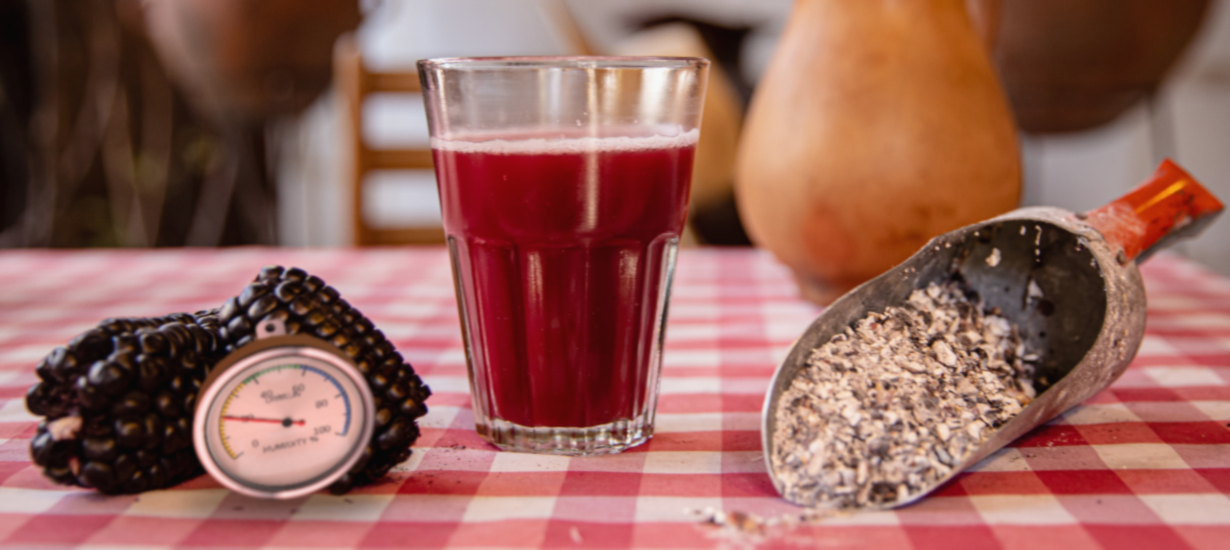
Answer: {"value": 20, "unit": "%"}
